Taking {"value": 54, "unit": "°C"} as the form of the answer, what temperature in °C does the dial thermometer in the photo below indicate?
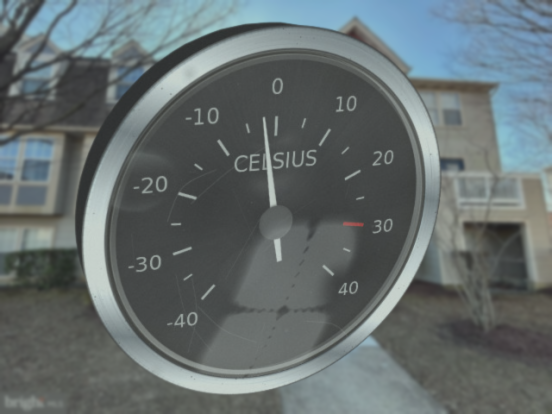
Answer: {"value": -2.5, "unit": "°C"}
